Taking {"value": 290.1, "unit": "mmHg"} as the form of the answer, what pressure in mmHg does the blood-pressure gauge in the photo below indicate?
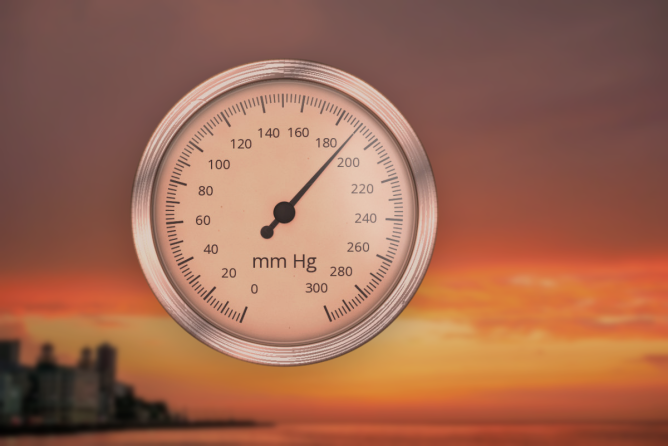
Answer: {"value": 190, "unit": "mmHg"}
